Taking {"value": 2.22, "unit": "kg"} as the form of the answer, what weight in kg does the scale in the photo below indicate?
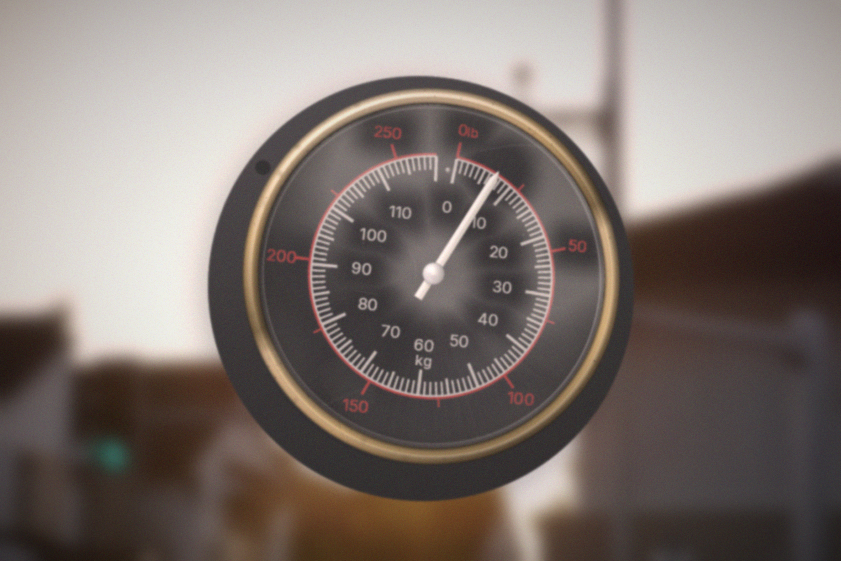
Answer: {"value": 7, "unit": "kg"}
